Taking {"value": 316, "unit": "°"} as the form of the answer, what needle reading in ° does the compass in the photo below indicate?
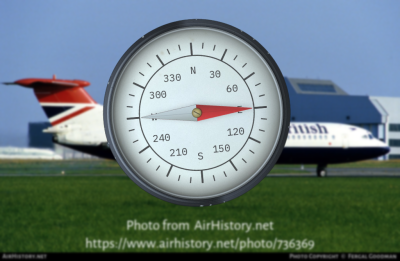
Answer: {"value": 90, "unit": "°"}
